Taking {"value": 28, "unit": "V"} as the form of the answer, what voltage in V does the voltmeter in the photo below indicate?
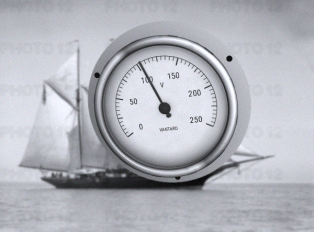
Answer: {"value": 105, "unit": "V"}
